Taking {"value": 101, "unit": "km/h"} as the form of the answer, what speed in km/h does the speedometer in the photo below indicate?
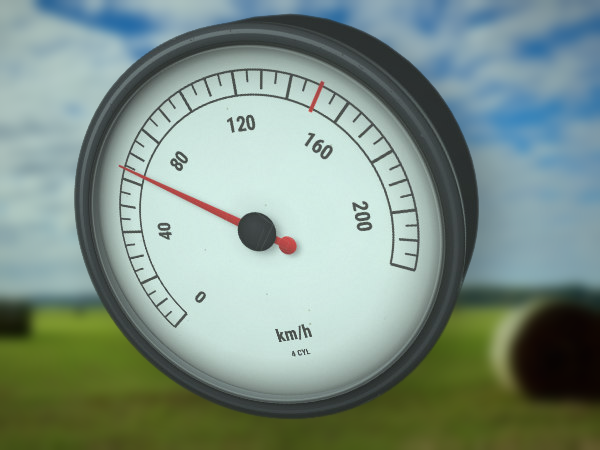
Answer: {"value": 65, "unit": "km/h"}
